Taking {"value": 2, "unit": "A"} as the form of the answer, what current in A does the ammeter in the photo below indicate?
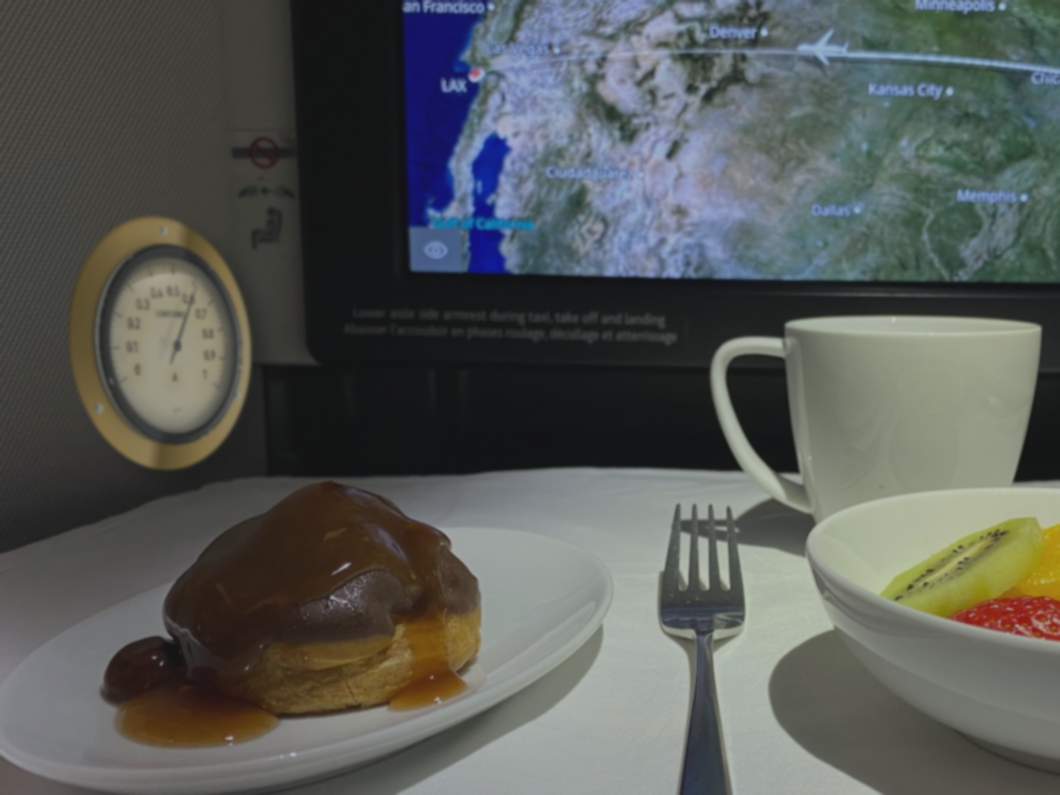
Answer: {"value": 0.6, "unit": "A"}
